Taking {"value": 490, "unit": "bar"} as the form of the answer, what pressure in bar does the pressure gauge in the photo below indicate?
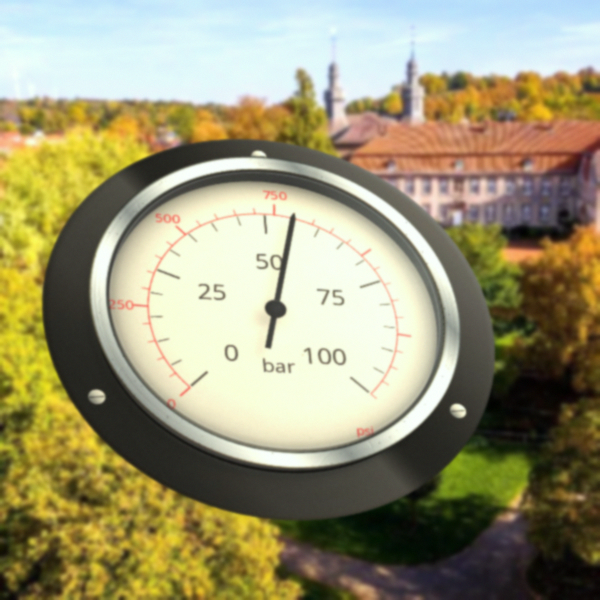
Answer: {"value": 55, "unit": "bar"}
